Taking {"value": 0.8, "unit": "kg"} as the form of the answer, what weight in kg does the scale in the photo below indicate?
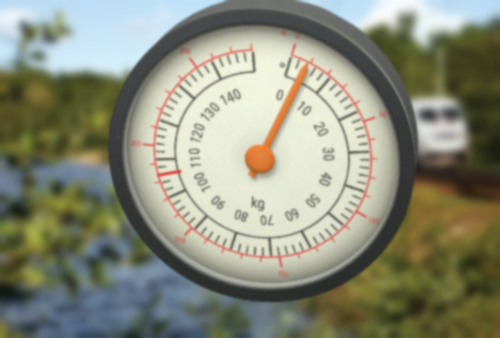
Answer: {"value": 4, "unit": "kg"}
